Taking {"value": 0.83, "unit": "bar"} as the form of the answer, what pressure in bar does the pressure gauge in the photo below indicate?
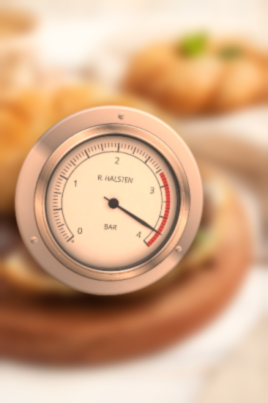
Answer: {"value": 3.75, "unit": "bar"}
